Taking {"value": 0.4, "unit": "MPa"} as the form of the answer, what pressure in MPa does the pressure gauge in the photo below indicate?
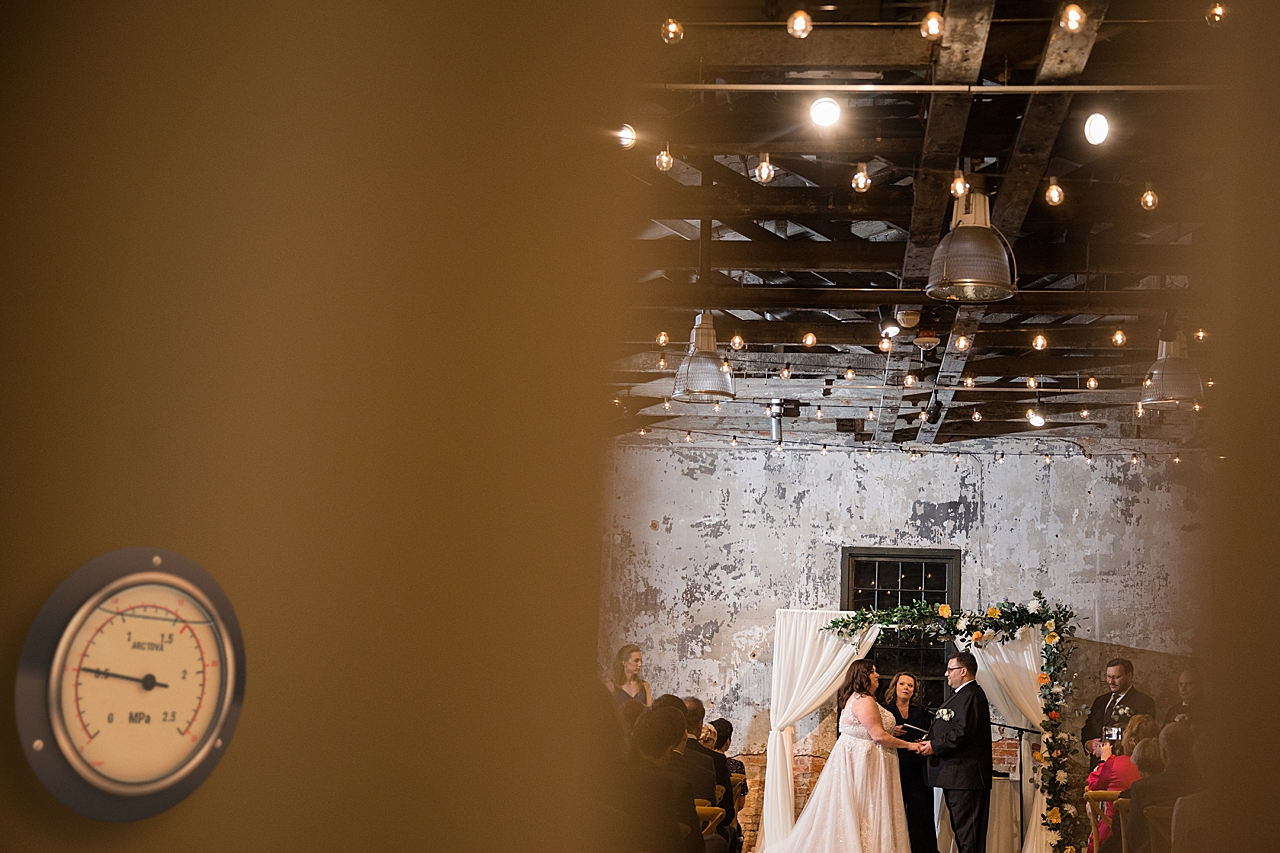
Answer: {"value": 0.5, "unit": "MPa"}
